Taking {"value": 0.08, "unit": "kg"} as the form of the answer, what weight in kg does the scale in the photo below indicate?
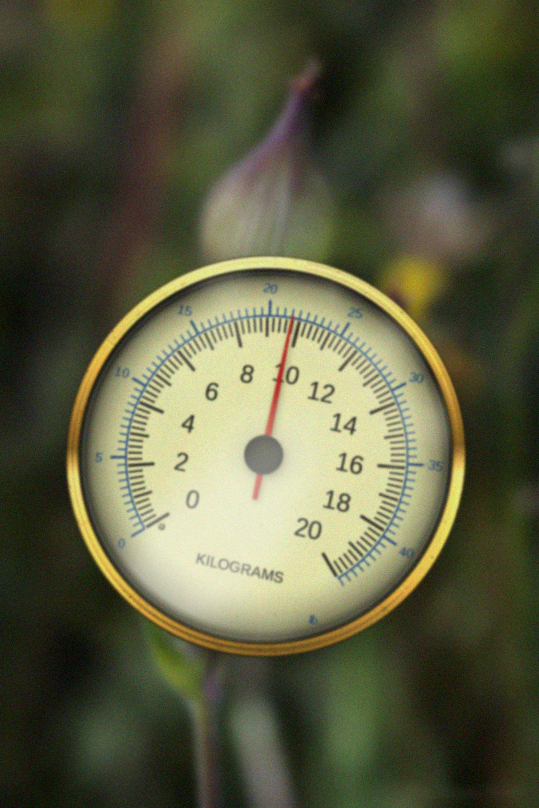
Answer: {"value": 9.8, "unit": "kg"}
